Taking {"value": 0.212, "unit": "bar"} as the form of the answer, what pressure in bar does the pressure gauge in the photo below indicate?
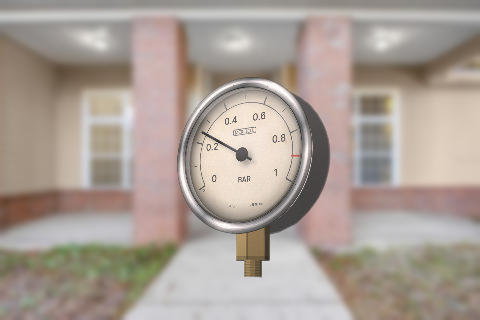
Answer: {"value": 0.25, "unit": "bar"}
